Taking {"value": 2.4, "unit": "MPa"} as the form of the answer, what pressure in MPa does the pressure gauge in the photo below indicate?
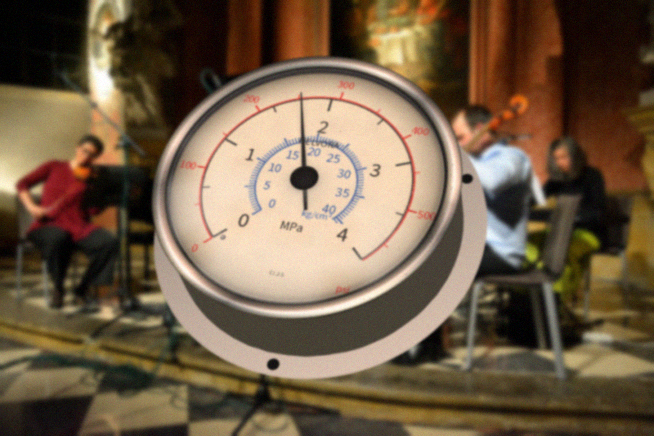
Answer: {"value": 1.75, "unit": "MPa"}
